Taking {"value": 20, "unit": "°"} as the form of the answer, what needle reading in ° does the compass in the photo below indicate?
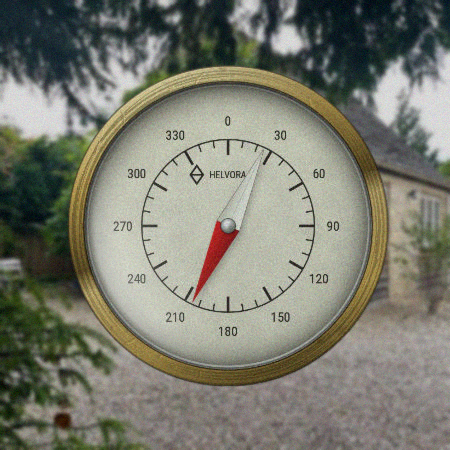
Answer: {"value": 205, "unit": "°"}
